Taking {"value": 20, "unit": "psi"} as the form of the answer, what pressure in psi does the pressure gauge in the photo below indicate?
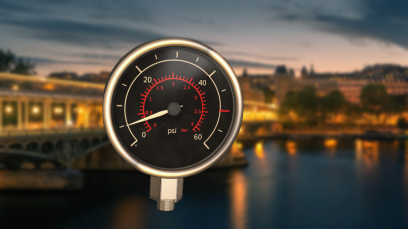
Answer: {"value": 5, "unit": "psi"}
